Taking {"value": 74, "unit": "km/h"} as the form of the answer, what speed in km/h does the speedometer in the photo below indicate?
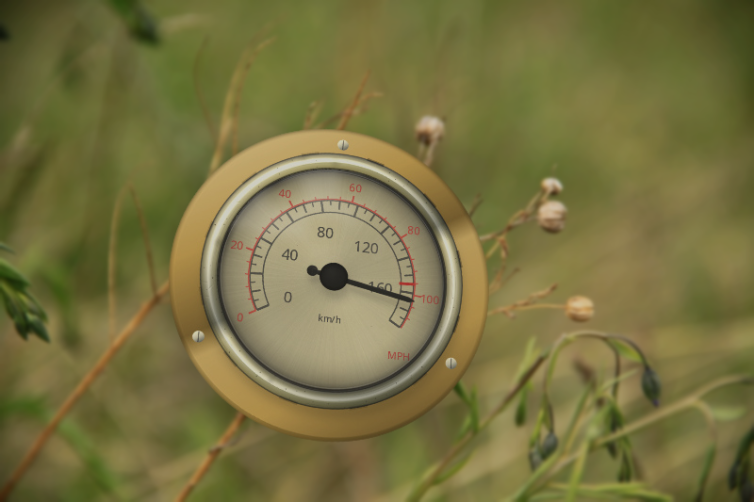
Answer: {"value": 165, "unit": "km/h"}
